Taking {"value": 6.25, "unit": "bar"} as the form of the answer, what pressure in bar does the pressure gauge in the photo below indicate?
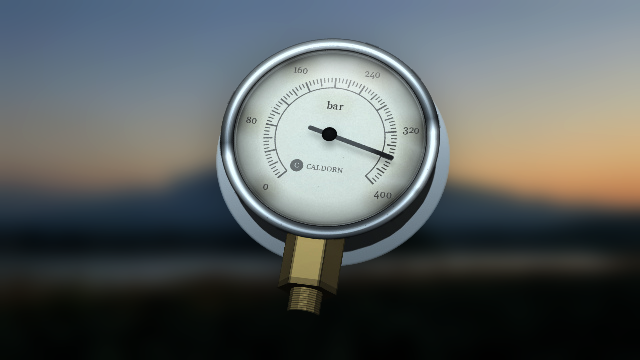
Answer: {"value": 360, "unit": "bar"}
